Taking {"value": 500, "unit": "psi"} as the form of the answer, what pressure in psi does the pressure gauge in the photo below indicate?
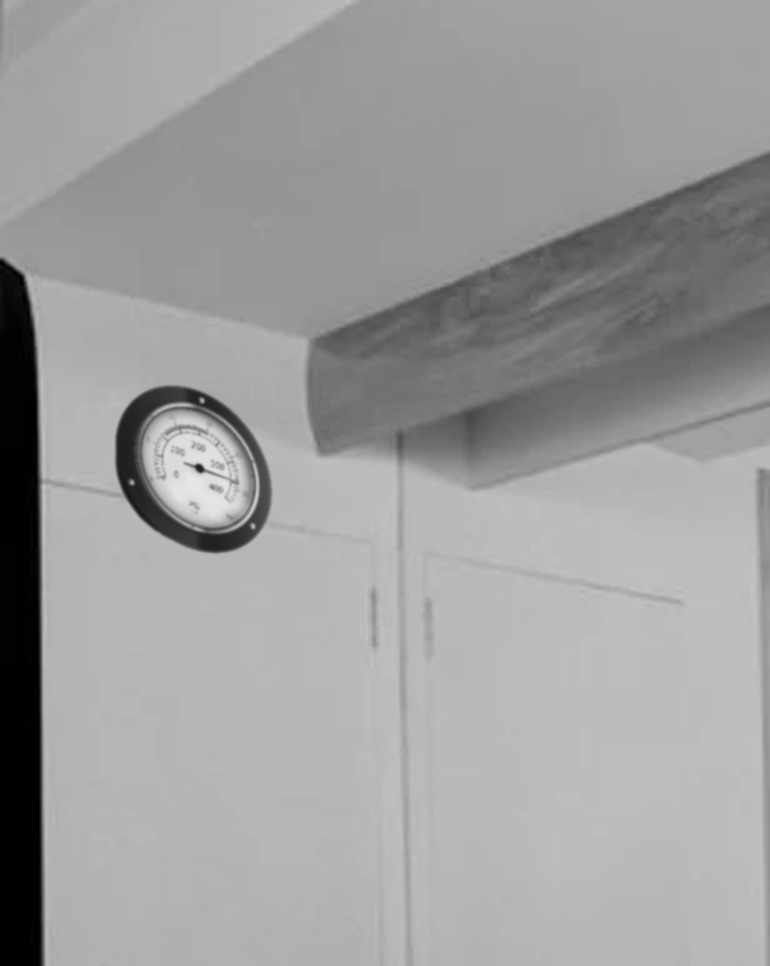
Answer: {"value": 350, "unit": "psi"}
